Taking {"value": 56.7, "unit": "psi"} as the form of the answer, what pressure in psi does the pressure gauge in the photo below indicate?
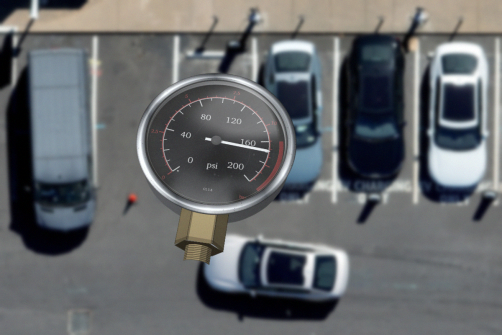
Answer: {"value": 170, "unit": "psi"}
